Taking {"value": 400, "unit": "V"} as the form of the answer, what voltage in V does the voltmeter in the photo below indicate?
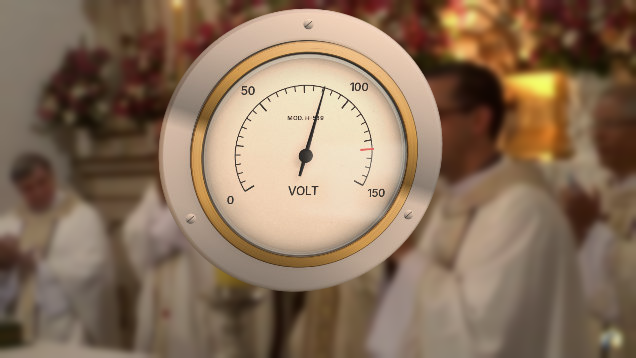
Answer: {"value": 85, "unit": "V"}
